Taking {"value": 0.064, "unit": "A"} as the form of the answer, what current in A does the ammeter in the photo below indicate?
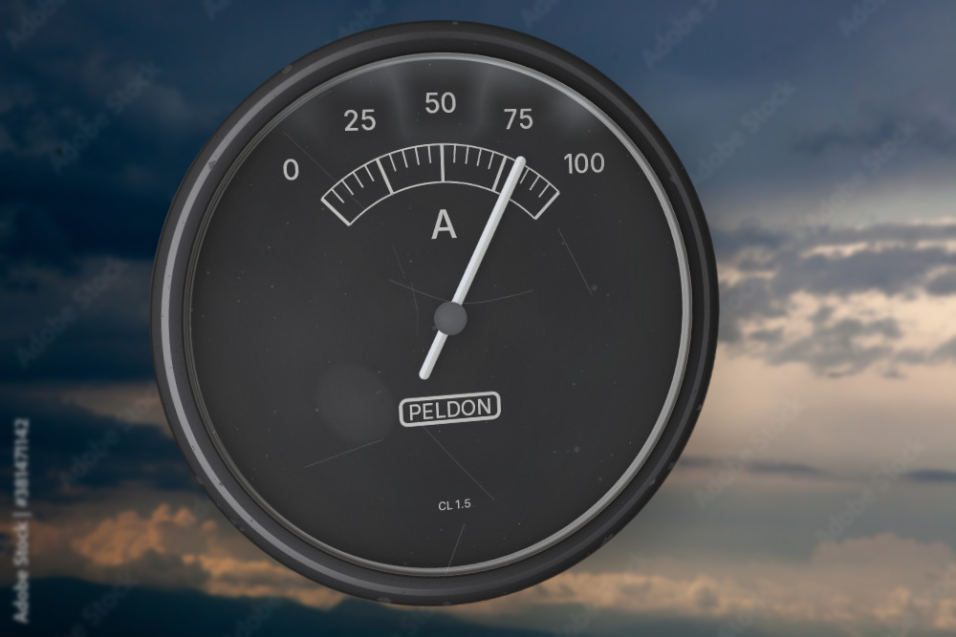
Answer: {"value": 80, "unit": "A"}
